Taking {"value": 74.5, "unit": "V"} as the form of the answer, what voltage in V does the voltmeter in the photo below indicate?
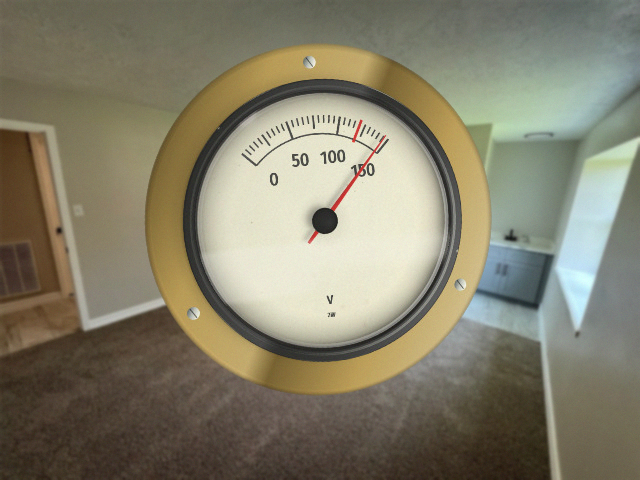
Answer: {"value": 145, "unit": "V"}
